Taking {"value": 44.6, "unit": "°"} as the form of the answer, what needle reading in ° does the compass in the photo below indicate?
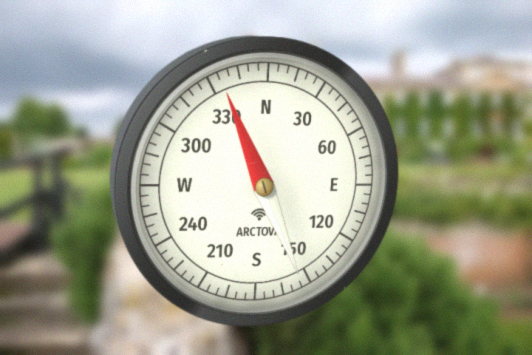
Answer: {"value": 335, "unit": "°"}
